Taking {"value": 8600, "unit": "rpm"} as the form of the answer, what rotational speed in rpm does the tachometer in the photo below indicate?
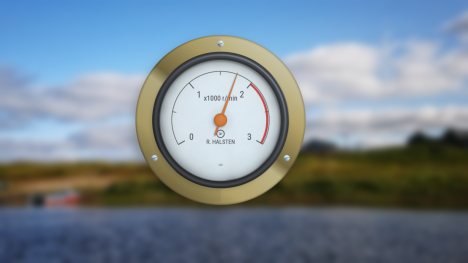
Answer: {"value": 1750, "unit": "rpm"}
